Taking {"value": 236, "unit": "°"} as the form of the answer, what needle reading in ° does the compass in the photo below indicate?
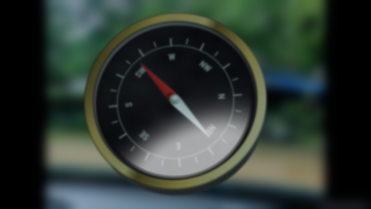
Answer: {"value": 232.5, "unit": "°"}
